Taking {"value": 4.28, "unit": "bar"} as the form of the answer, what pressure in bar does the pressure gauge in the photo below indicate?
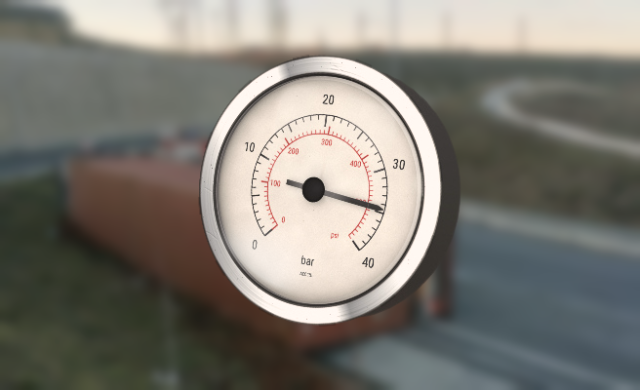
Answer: {"value": 34.5, "unit": "bar"}
